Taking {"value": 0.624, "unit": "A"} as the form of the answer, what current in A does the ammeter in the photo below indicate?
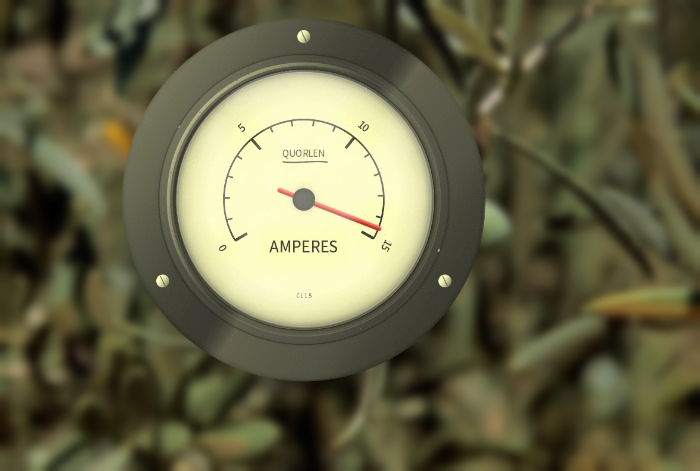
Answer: {"value": 14.5, "unit": "A"}
